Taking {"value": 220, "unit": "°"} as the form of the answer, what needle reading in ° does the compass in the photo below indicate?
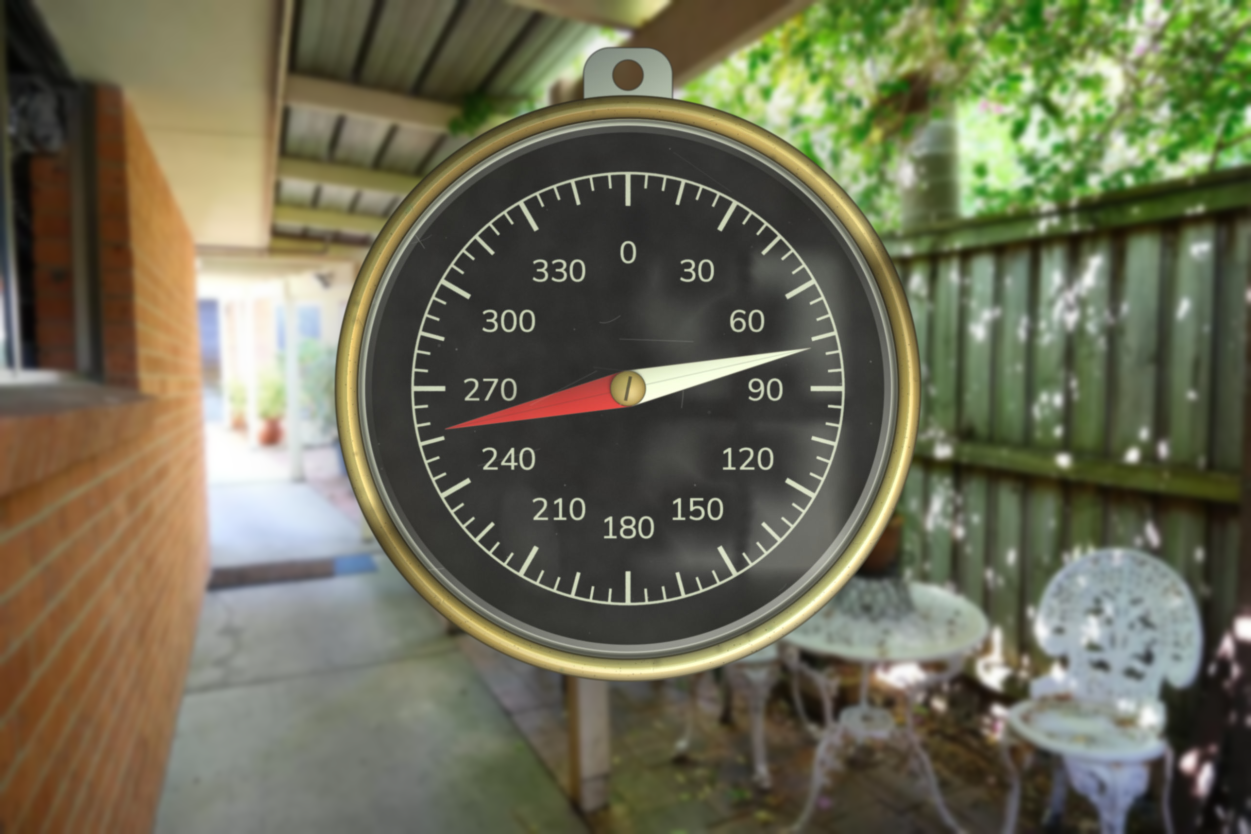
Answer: {"value": 257.5, "unit": "°"}
